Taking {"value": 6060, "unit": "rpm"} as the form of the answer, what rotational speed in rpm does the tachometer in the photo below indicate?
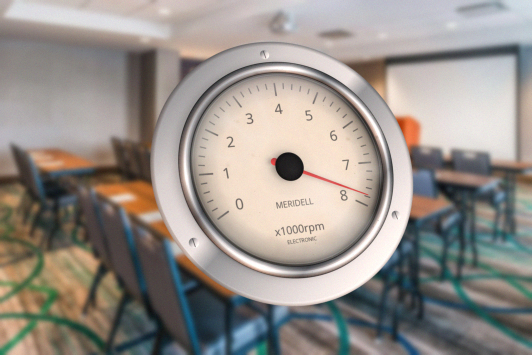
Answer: {"value": 7800, "unit": "rpm"}
